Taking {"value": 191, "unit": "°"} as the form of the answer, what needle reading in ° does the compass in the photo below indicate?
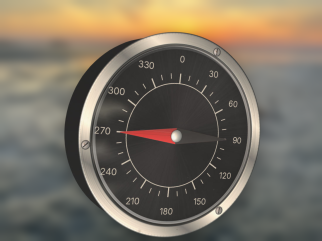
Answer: {"value": 270, "unit": "°"}
